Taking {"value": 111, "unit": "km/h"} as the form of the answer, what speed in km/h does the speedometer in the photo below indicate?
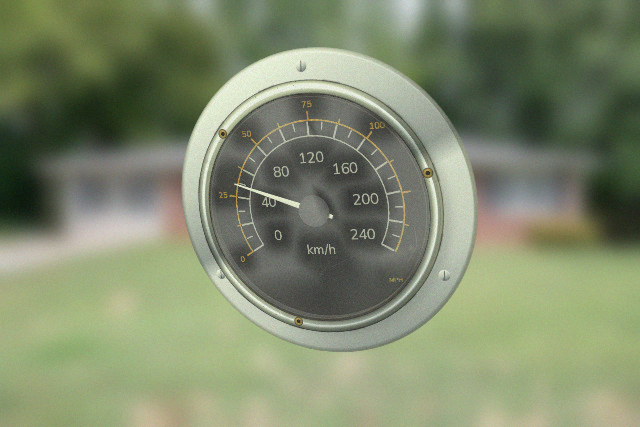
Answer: {"value": 50, "unit": "km/h"}
